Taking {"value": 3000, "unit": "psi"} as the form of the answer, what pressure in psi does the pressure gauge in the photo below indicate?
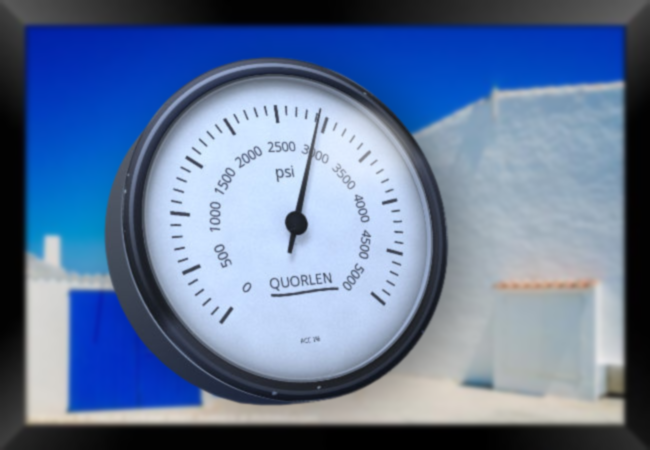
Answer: {"value": 2900, "unit": "psi"}
